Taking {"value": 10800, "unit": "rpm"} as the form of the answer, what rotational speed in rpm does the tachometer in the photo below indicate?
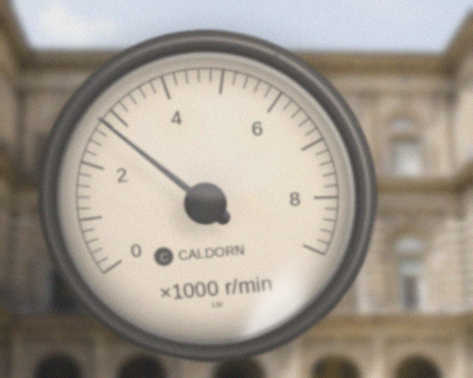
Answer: {"value": 2800, "unit": "rpm"}
